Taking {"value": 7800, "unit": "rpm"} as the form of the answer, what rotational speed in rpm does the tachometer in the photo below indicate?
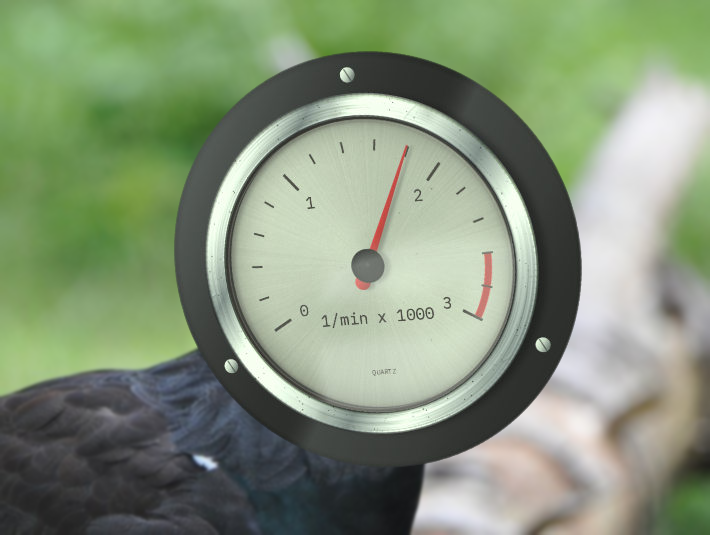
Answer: {"value": 1800, "unit": "rpm"}
